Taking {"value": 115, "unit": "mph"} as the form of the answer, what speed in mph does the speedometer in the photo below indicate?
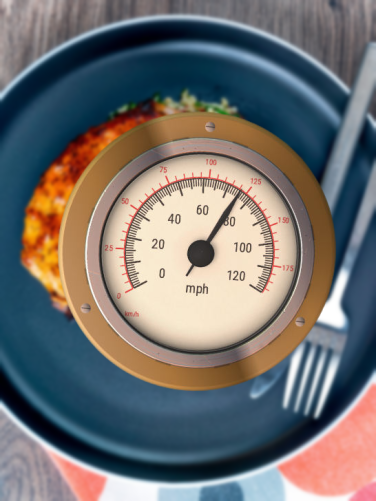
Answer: {"value": 75, "unit": "mph"}
